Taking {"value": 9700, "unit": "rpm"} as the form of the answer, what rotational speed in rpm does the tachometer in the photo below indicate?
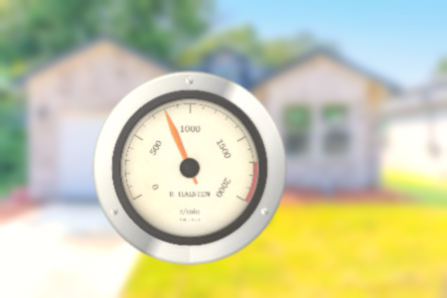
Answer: {"value": 800, "unit": "rpm"}
